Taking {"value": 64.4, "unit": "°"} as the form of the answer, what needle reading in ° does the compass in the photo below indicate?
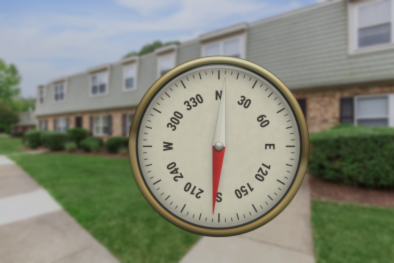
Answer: {"value": 185, "unit": "°"}
